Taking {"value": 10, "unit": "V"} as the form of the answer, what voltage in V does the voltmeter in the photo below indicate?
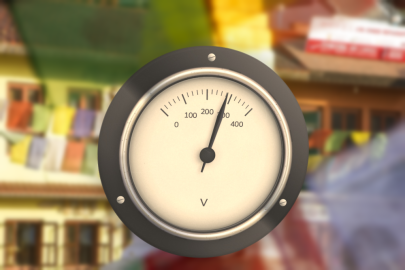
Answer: {"value": 280, "unit": "V"}
